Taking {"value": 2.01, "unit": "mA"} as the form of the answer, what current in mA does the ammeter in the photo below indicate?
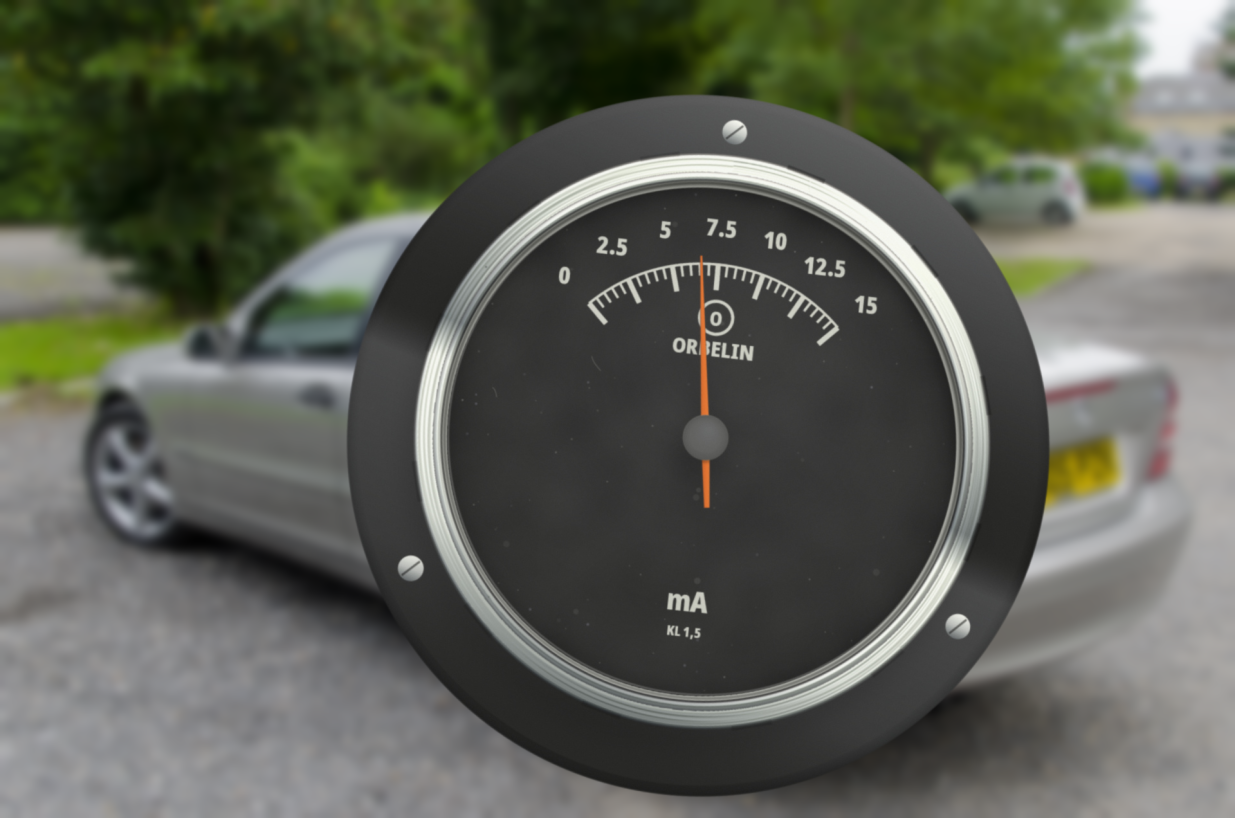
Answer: {"value": 6.5, "unit": "mA"}
